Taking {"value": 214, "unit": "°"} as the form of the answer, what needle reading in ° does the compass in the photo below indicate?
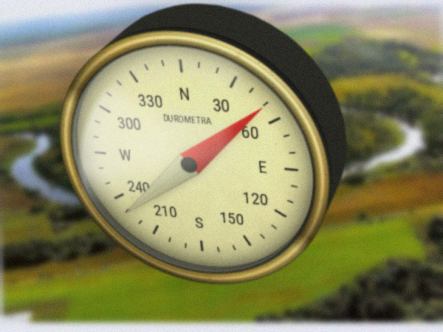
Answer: {"value": 50, "unit": "°"}
